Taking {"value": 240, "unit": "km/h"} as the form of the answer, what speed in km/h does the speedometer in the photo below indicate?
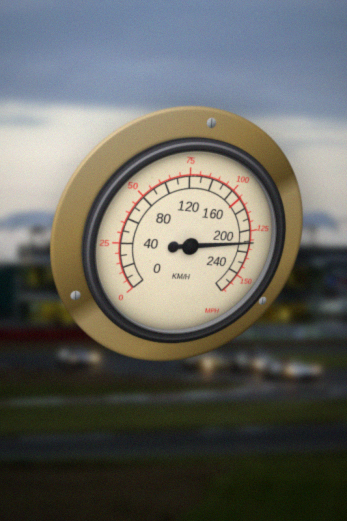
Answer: {"value": 210, "unit": "km/h"}
